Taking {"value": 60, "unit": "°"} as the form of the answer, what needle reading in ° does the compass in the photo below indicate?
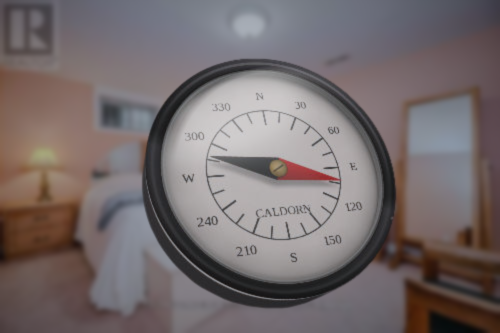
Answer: {"value": 105, "unit": "°"}
